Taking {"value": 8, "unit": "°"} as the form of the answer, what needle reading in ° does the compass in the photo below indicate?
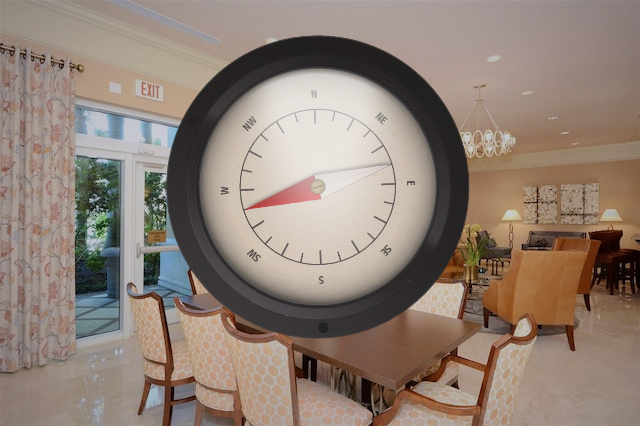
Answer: {"value": 255, "unit": "°"}
